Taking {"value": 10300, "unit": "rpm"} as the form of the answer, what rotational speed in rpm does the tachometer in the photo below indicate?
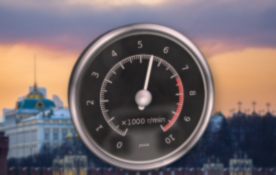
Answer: {"value": 5500, "unit": "rpm"}
